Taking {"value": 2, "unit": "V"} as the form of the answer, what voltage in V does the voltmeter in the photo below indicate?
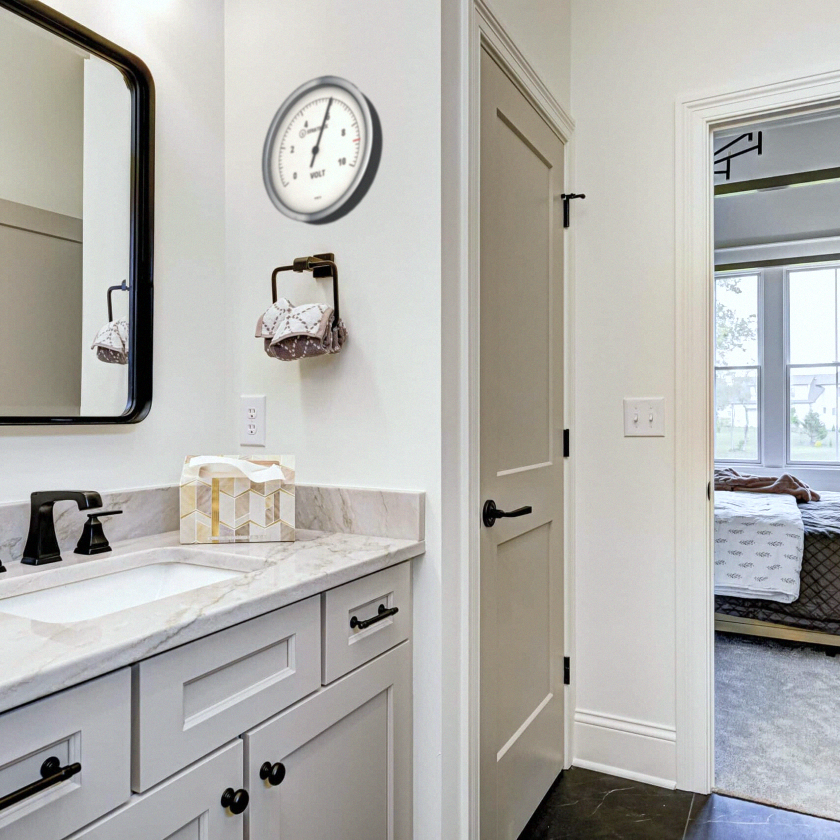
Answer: {"value": 6, "unit": "V"}
